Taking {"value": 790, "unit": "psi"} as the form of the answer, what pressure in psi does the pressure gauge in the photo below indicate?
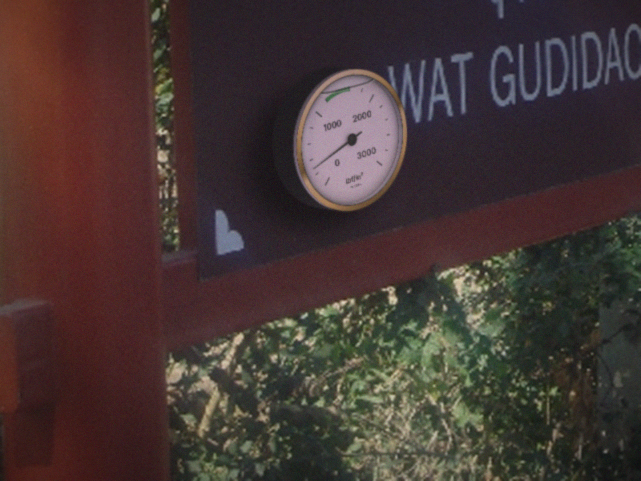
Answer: {"value": 300, "unit": "psi"}
